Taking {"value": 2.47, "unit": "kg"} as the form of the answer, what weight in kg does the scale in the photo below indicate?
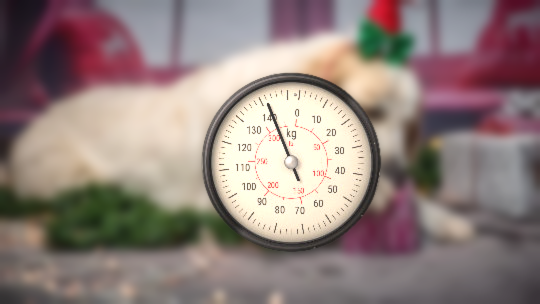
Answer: {"value": 142, "unit": "kg"}
